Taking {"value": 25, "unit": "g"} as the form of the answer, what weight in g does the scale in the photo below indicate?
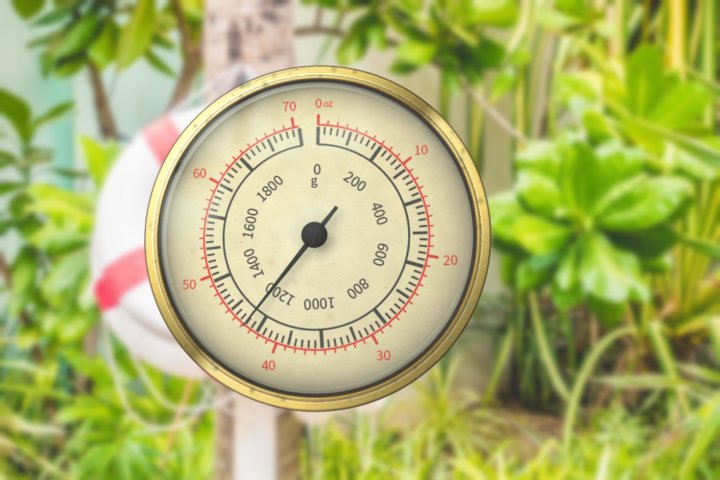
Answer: {"value": 1240, "unit": "g"}
